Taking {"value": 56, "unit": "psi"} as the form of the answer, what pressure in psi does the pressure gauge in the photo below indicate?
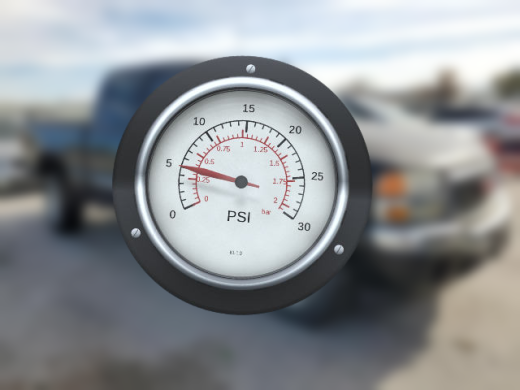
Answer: {"value": 5, "unit": "psi"}
